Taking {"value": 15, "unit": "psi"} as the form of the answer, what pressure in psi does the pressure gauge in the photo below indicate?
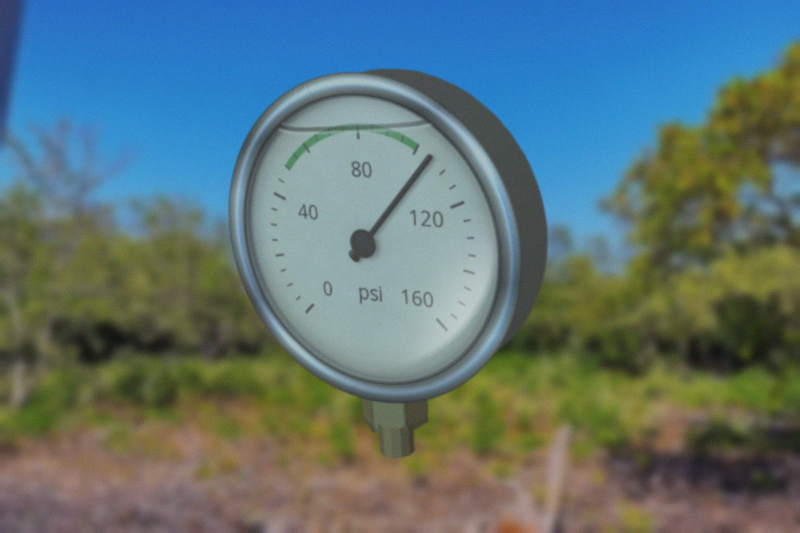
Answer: {"value": 105, "unit": "psi"}
